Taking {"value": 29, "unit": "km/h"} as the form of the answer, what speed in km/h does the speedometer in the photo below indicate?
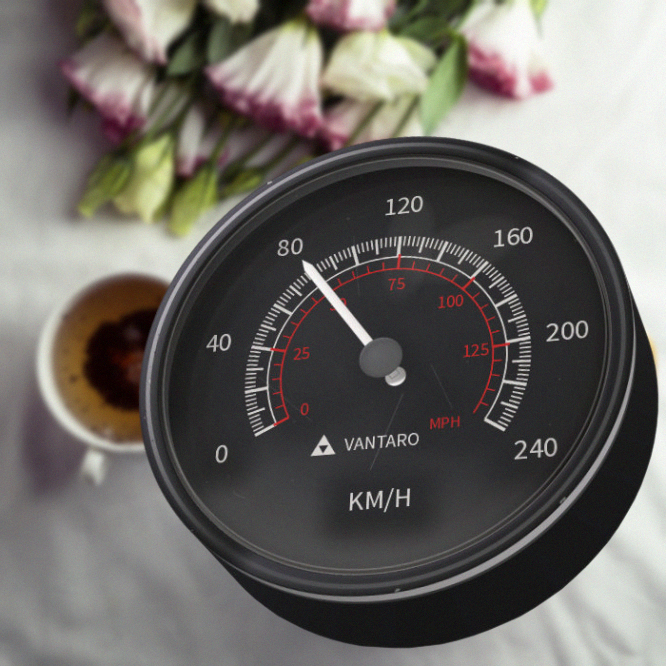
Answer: {"value": 80, "unit": "km/h"}
